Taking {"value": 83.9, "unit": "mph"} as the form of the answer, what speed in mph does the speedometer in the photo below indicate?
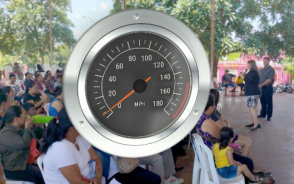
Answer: {"value": 5, "unit": "mph"}
